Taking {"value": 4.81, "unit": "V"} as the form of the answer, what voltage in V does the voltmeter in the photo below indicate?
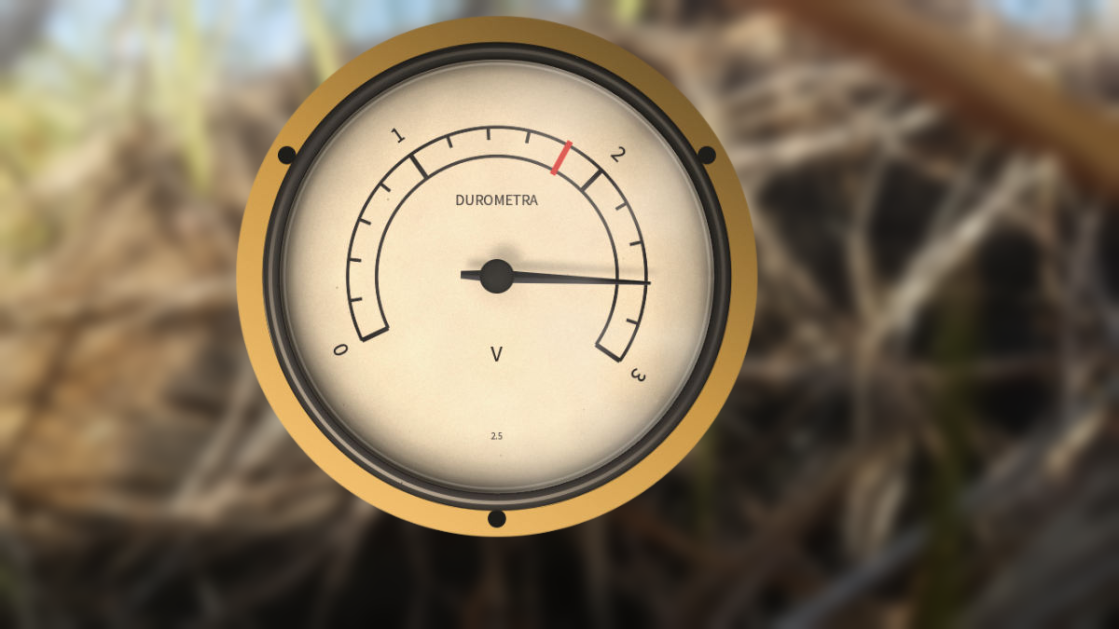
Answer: {"value": 2.6, "unit": "V"}
